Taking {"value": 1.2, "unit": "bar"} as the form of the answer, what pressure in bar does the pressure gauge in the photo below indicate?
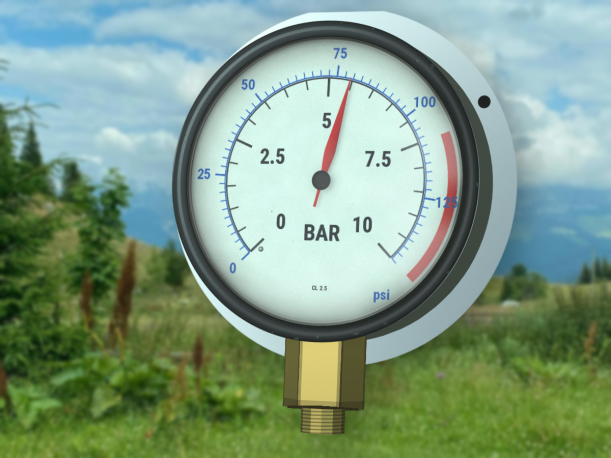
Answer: {"value": 5.5, "unit": "bar"}
